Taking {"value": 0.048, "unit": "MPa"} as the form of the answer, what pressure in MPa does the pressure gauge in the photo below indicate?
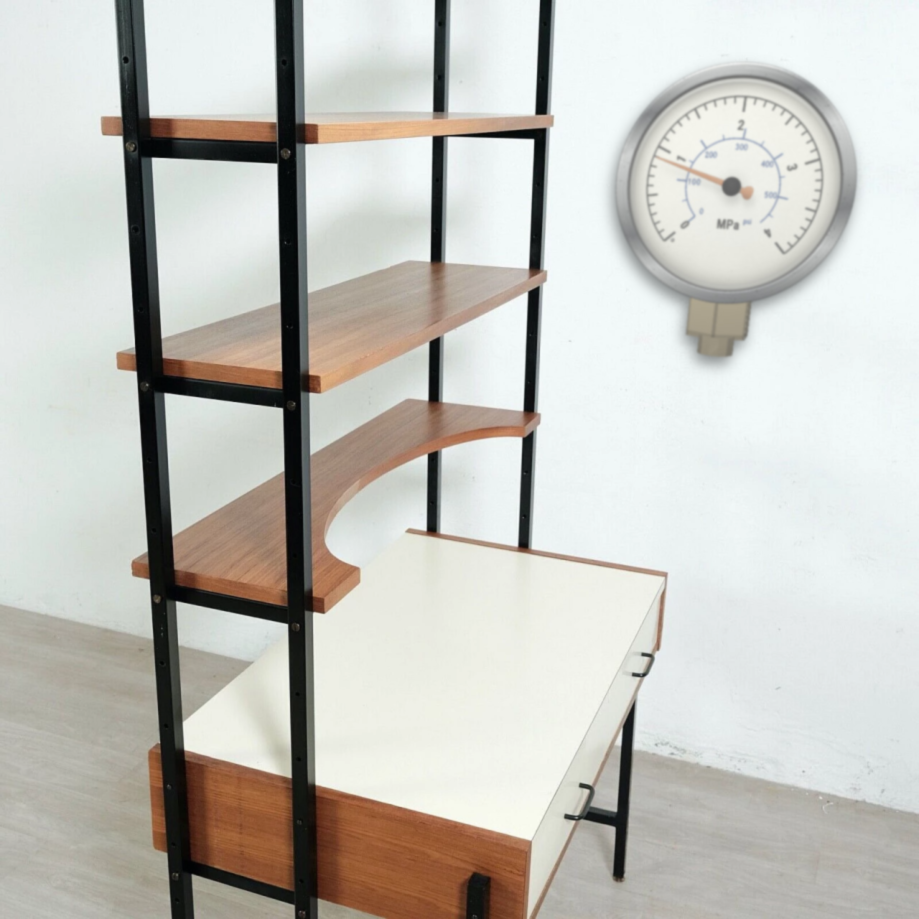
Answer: {"value": 0.9, "unit": "MPa"}
